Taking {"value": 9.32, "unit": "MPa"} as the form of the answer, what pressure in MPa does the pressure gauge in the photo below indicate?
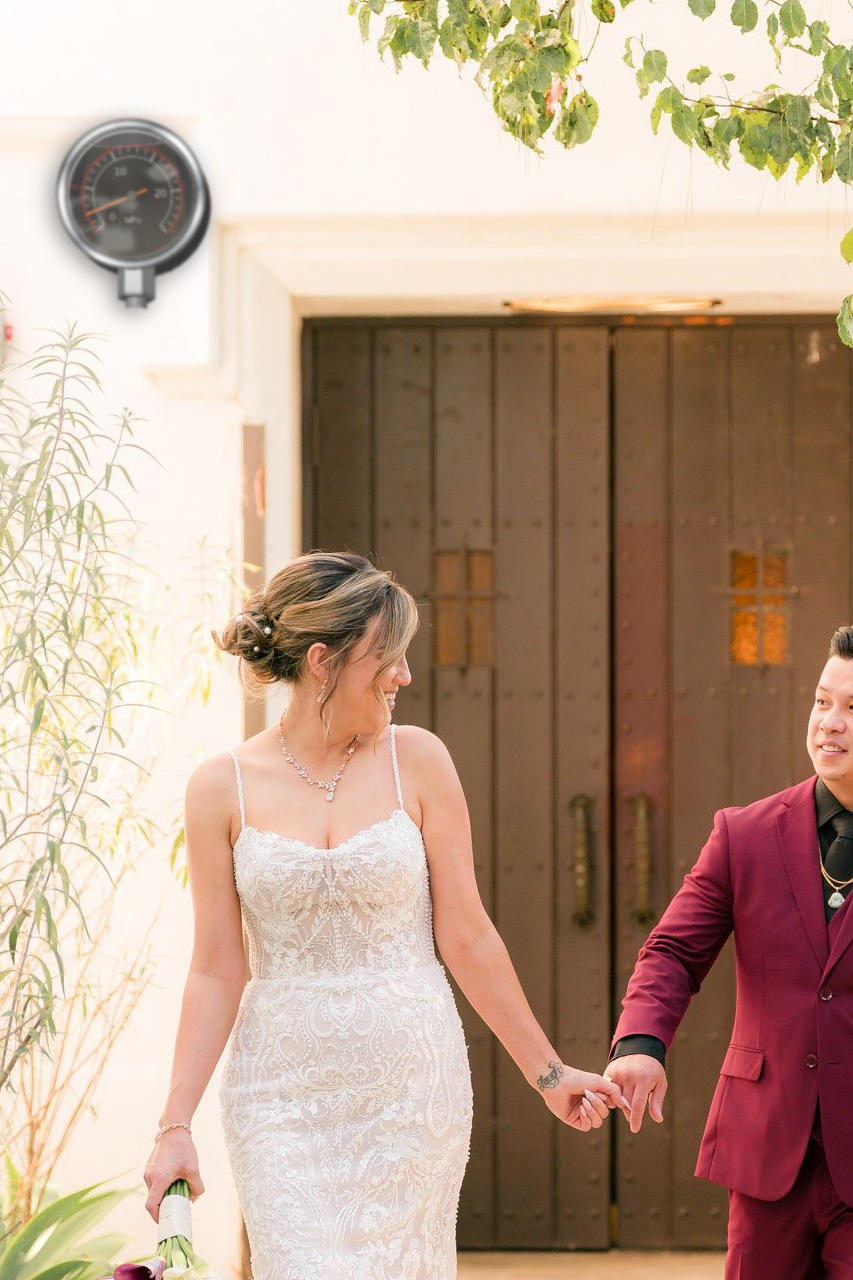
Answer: {"value": 2, "unit": "MPa"}
